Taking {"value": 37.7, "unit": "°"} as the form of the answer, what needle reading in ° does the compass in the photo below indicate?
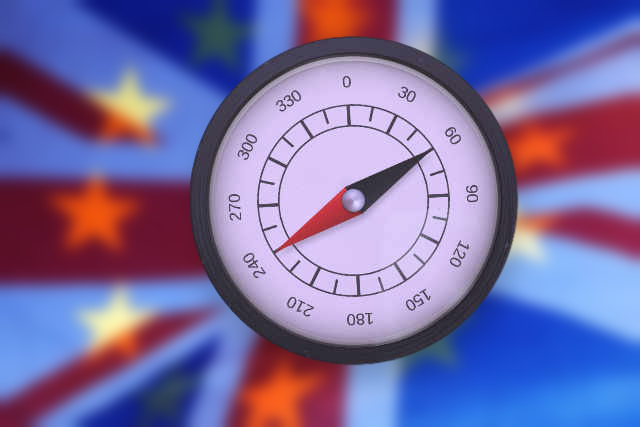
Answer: {"value": 240, "unit": "°"}
